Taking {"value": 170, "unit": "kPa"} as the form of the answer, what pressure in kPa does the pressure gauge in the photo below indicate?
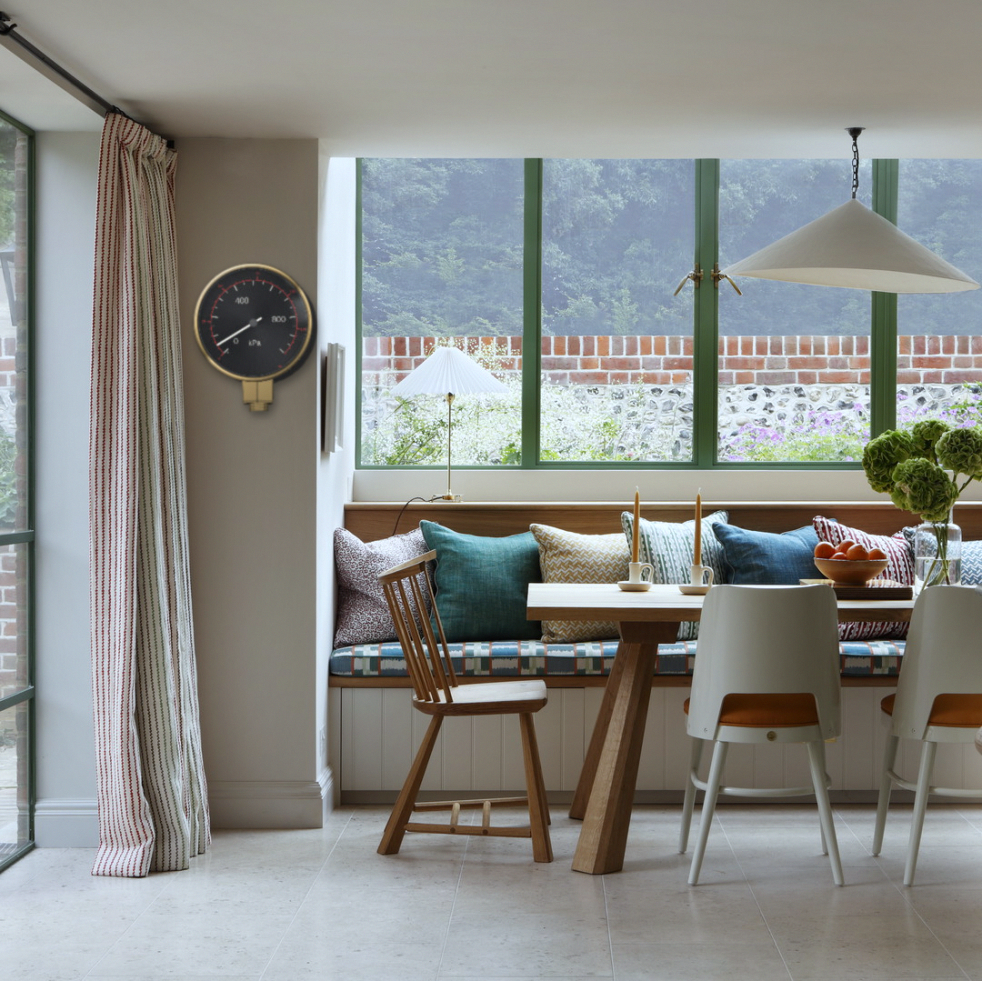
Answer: {"value": 50, "unit": "kPa"}
